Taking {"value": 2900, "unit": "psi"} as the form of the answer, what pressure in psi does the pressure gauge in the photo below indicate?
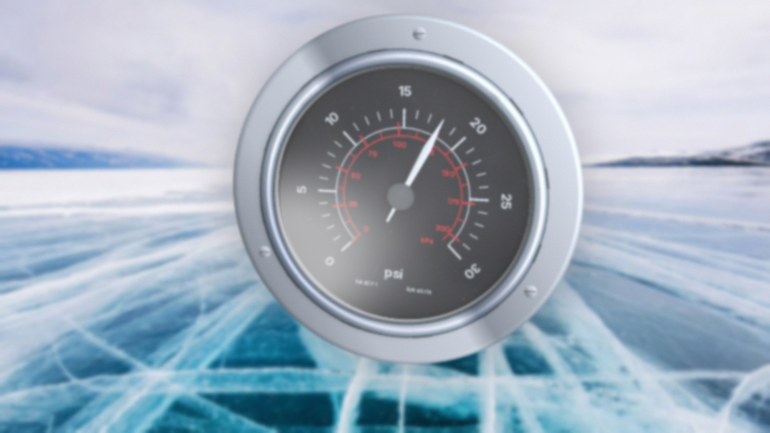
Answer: {"value": 18, "unit": "psi"}
